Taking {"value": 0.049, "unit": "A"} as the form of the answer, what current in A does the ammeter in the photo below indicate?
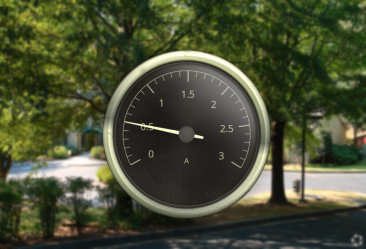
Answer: {"value": 0.5, "unit": "A"}
